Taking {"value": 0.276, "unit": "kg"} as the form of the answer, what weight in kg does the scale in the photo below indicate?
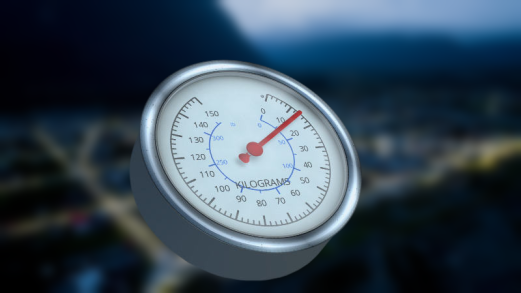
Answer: {"value": 14, "unit": "kg"}
